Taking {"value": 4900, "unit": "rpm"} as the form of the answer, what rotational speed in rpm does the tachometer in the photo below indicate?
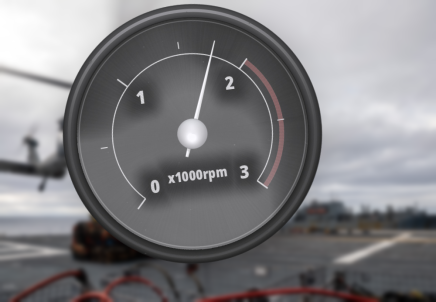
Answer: {"value": 1750, "unit": "rpm"}
